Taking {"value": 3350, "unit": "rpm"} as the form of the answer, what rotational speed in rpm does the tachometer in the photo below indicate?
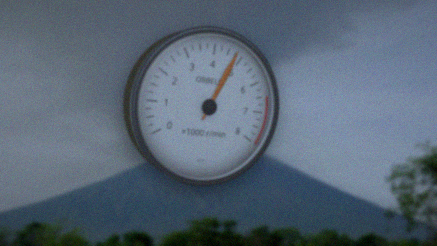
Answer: {"value": 4750, "unit": "rpm"}
